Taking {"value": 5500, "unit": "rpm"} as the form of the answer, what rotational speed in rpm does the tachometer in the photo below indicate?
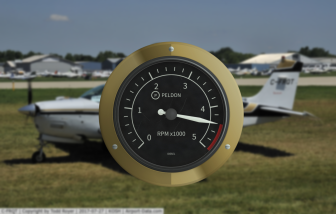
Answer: {"value": 4400, "unit": "rpm"}
